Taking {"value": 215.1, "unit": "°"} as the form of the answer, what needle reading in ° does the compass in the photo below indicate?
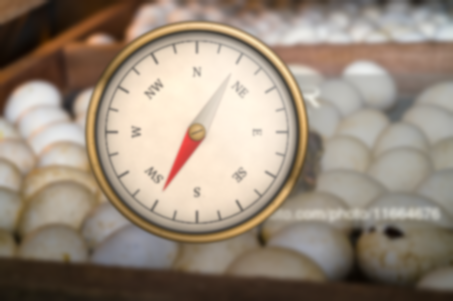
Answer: {"value": 210, "unit": "°"}
